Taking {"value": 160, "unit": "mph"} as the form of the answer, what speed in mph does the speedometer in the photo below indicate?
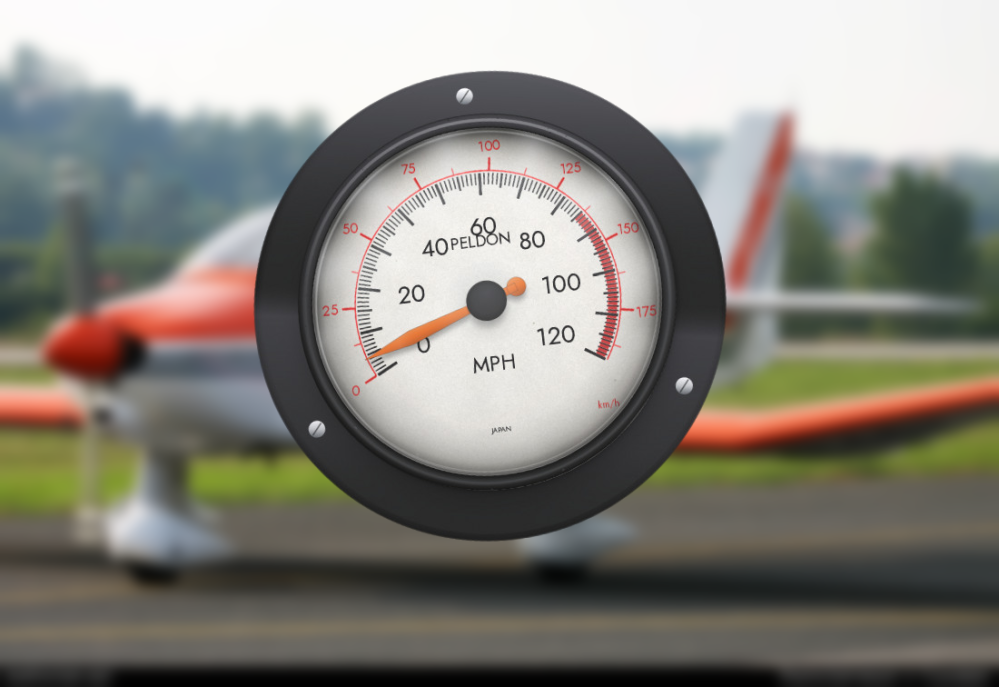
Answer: {"value": 4, "unit": "mph"}
